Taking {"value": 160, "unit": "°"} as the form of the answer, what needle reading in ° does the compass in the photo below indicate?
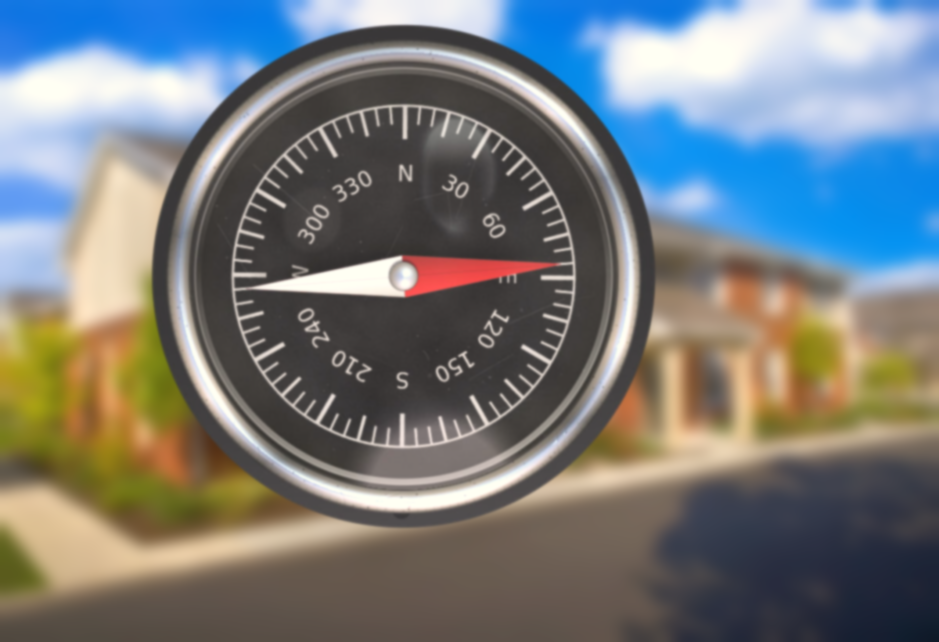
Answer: {"value": 85, "unit": "°"}
